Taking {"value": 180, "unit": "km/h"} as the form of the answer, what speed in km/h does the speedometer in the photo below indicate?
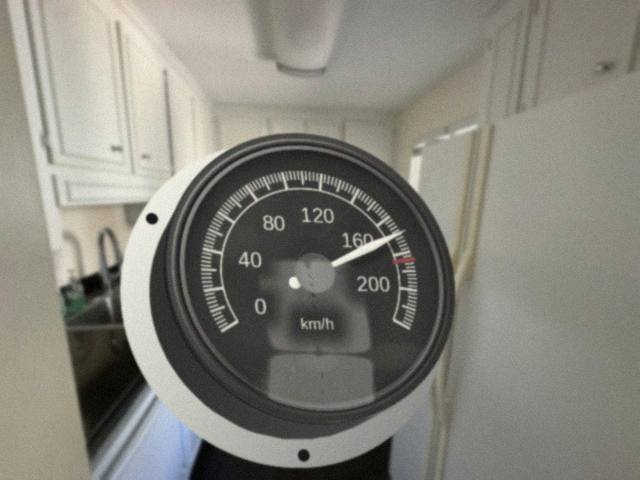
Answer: {"value": 170, "unit": "km/h"}
